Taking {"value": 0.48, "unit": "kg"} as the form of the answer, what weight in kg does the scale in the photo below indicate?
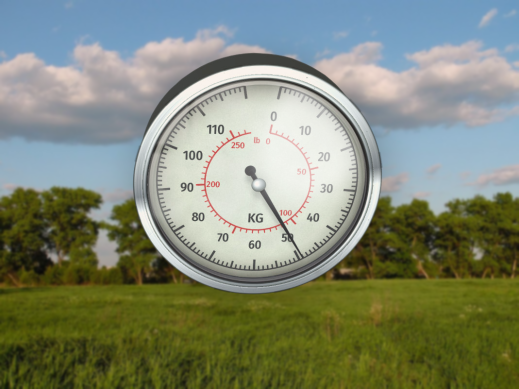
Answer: {"value": 49, "unit": "kg"}
